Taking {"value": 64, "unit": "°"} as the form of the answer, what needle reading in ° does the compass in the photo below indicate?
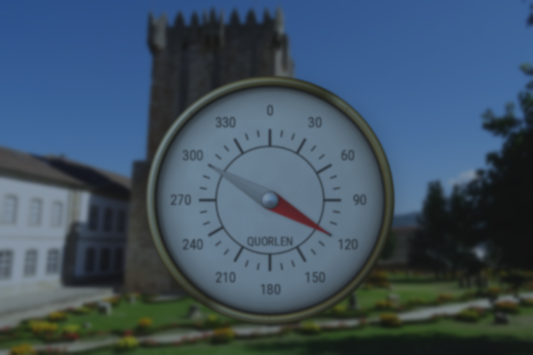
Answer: {"value": 120, "unit": "°"}
